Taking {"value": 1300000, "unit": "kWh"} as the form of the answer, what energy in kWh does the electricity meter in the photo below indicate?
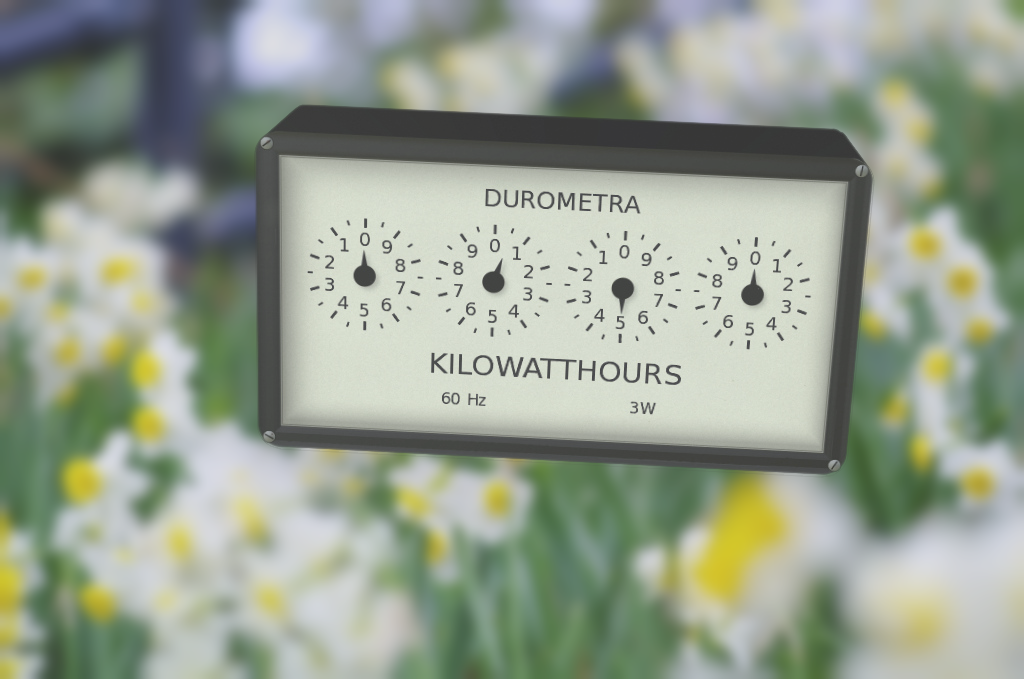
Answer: {"value": 50, "unit": "kWh"}
